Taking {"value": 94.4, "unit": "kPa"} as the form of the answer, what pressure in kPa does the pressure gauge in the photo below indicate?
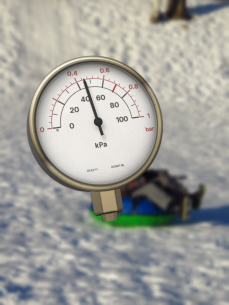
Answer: {"value": 45, "unit": "kPa"}
